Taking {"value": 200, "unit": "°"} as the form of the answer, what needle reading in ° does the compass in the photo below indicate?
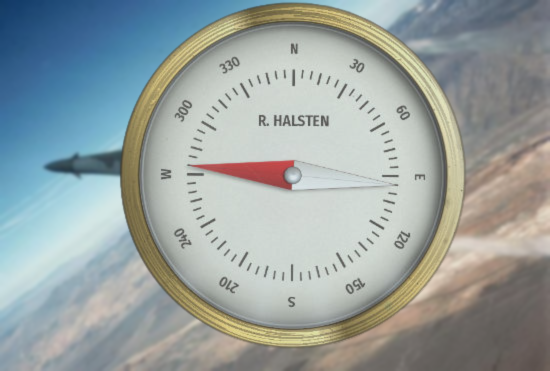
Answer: {"value": 275, "unit": "°"}
